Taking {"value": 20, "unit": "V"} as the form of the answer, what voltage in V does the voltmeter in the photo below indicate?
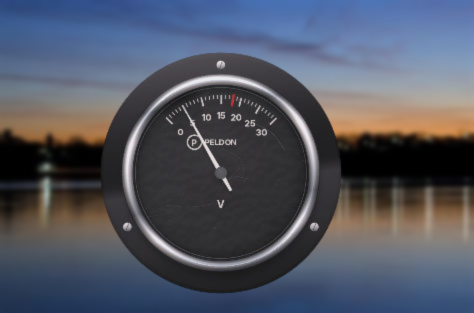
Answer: {"value": 5, "unit": "V"}
